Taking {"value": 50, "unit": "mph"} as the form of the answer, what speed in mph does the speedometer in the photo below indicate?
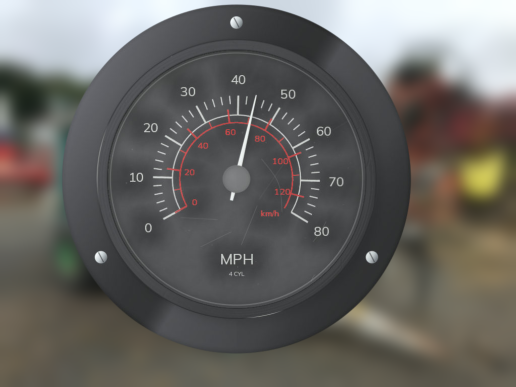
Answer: {"value": 44, "unit": "mph"}
